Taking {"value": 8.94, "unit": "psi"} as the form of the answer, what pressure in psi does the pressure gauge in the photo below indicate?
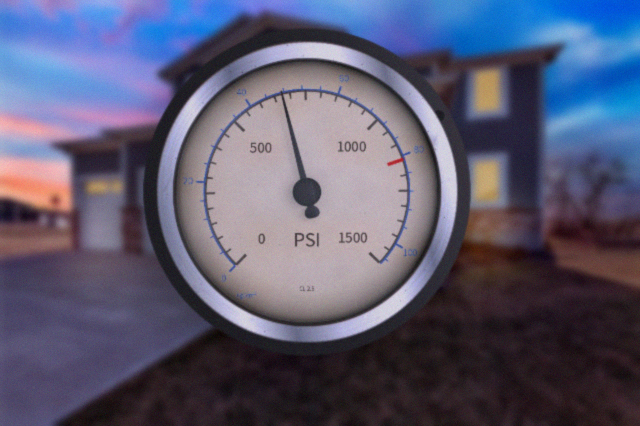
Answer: {"value": 675, "unit": "psi"}
